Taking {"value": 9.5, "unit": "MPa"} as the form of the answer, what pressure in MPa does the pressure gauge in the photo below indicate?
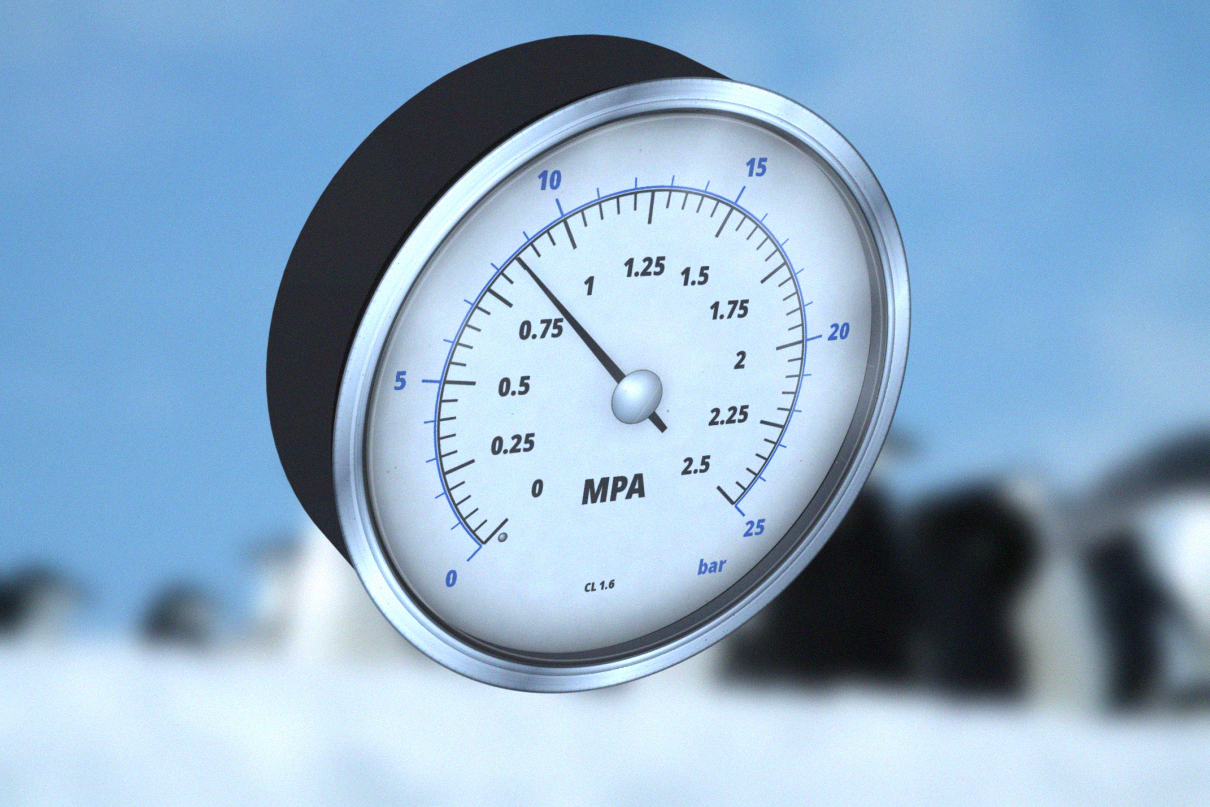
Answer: {"value": 0.85, "unit": "MPa"}
